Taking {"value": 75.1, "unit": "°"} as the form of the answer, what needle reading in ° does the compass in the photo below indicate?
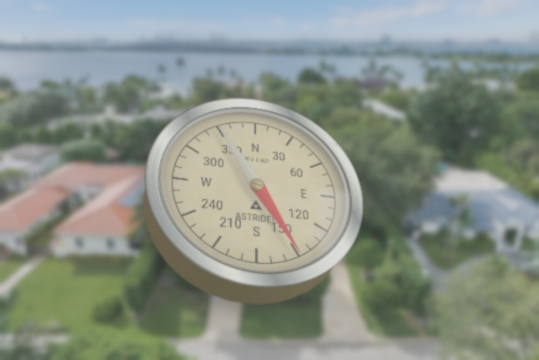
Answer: {"value": 150, "unit": "°"}
